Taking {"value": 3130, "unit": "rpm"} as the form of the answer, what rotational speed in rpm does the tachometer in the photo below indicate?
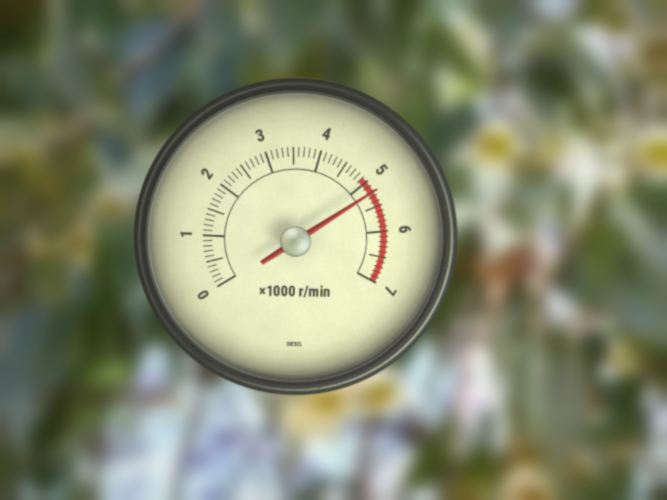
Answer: {"value": 5200, "unit": "rpm"}
